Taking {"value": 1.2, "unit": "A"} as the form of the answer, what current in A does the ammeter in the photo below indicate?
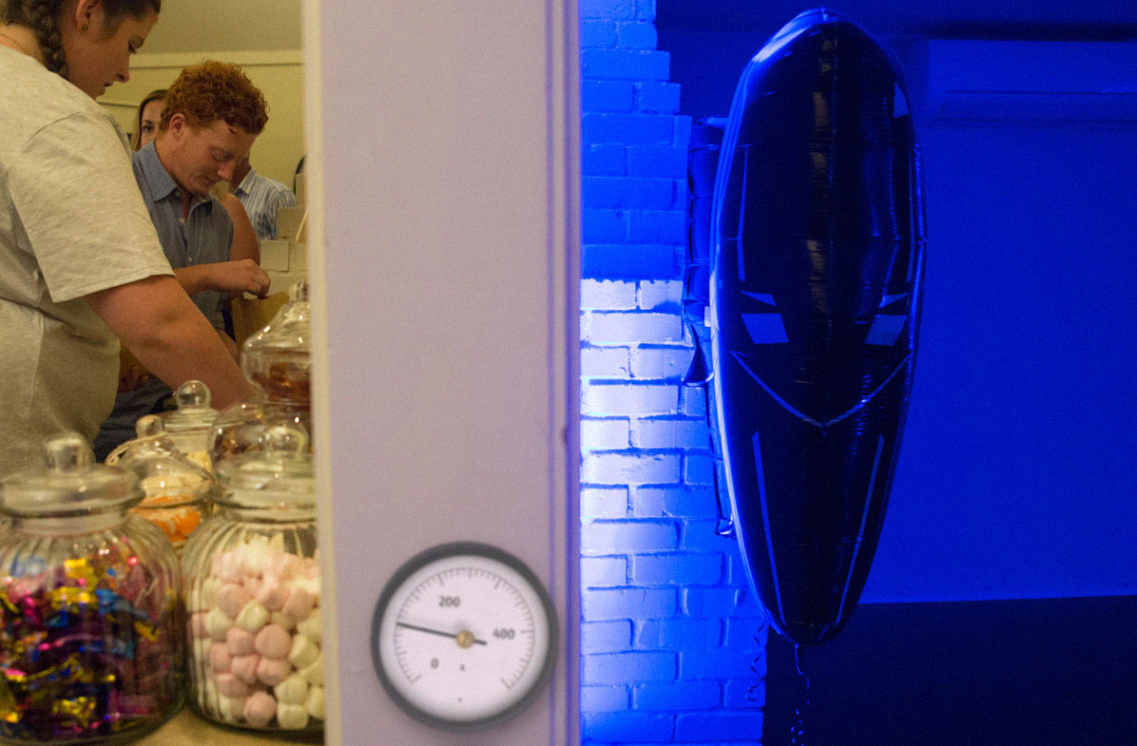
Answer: {"value": 100, "unit": "A"}
